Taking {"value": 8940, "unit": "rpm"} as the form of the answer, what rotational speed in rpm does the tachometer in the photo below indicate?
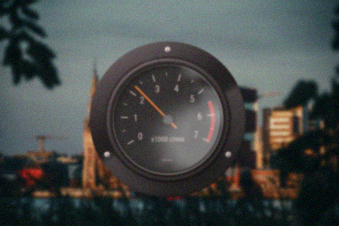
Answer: {"value": 2250, "unit": "rpm"}
